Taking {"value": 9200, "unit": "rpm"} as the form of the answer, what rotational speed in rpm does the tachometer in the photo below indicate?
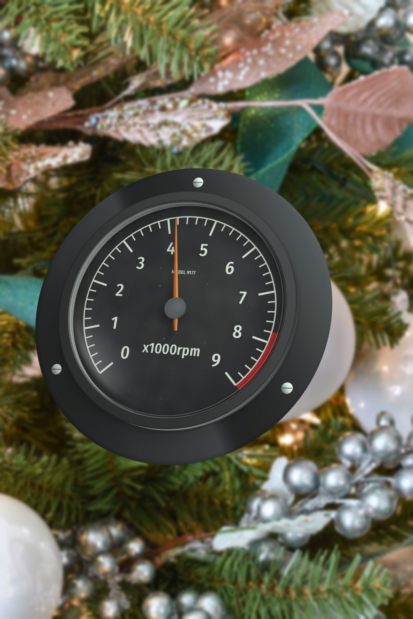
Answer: {"value": 4200, "unit": "rpm"}
